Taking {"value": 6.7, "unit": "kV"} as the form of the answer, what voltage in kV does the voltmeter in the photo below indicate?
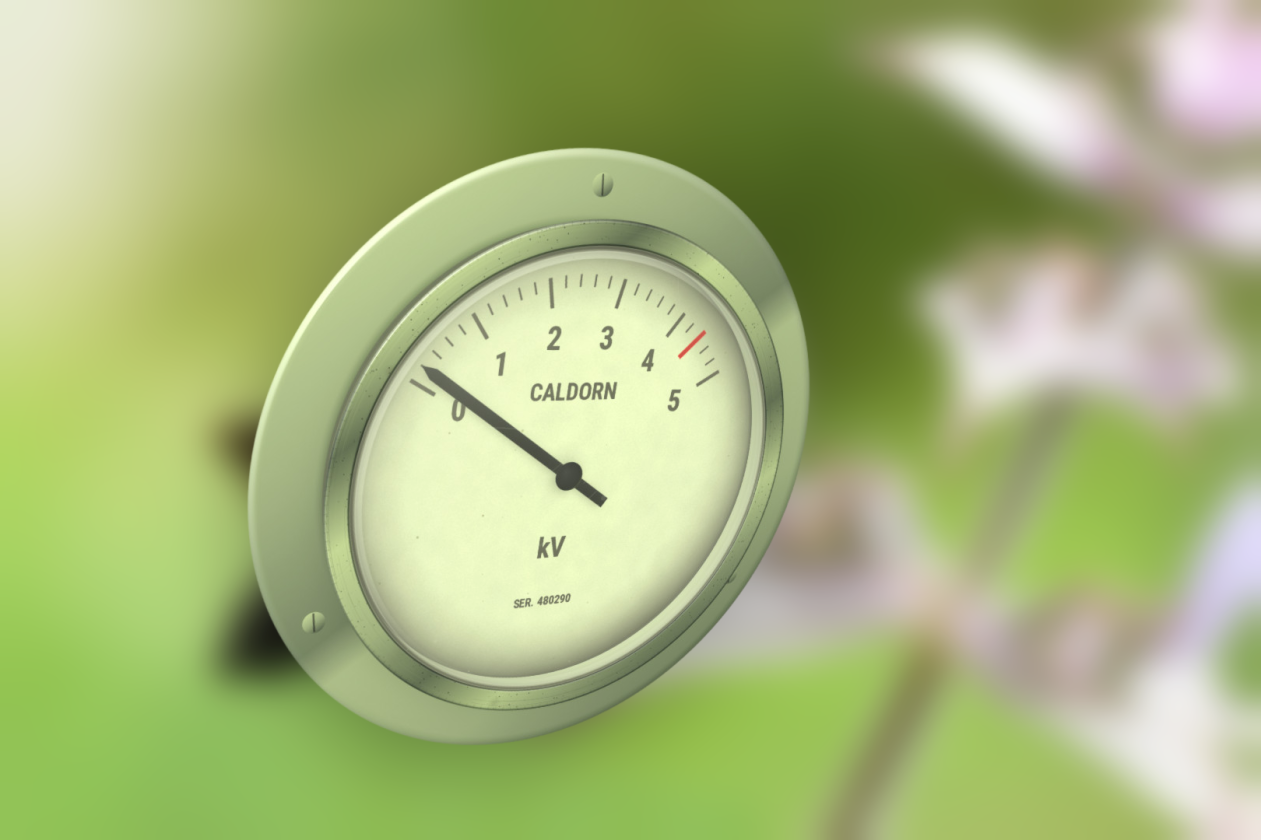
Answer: {"value": 0.2, "unit": "kV"}
